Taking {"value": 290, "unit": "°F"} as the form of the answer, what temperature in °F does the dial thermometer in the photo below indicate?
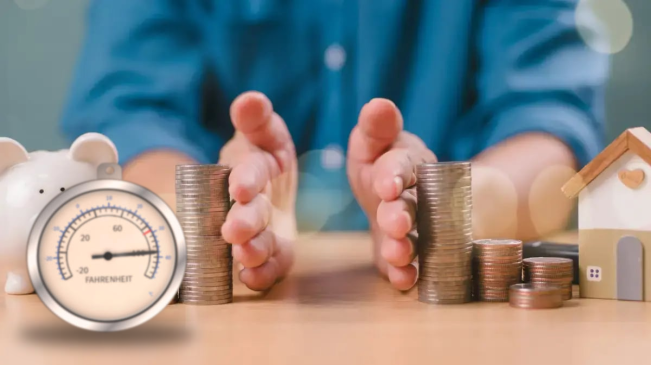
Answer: {"value": 100, "unit": "°F"}
